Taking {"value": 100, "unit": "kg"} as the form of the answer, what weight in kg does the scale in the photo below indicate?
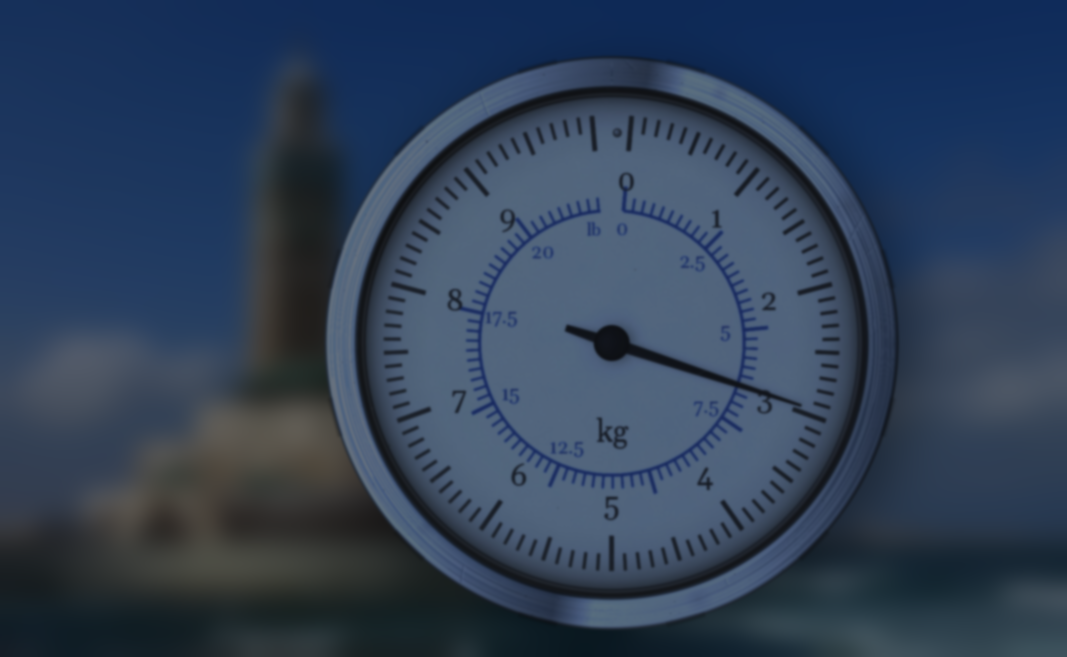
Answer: {"value": 2.95, "unit": "kg"}
